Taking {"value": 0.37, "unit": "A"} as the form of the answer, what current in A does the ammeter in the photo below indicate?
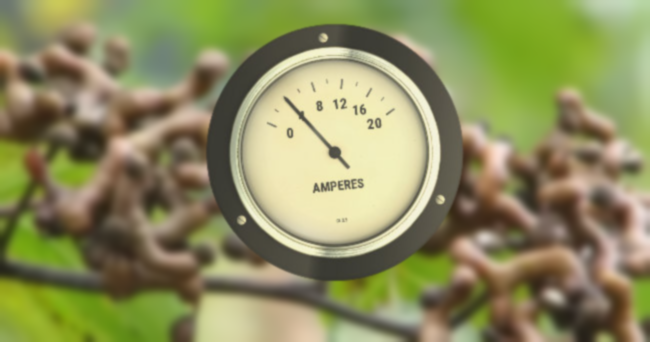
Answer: {"value": 4, "unit": "A"}
